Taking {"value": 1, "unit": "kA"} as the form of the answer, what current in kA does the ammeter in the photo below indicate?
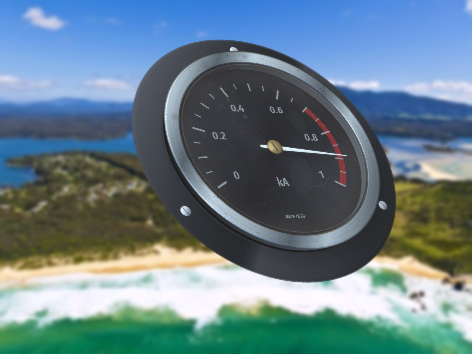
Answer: {"value": 0.9, "unit": "kA"}
